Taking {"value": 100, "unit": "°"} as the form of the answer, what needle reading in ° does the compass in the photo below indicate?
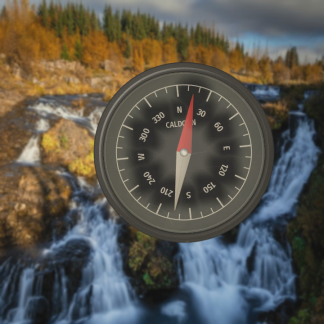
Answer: {"value": 15, "unit": "°"}
